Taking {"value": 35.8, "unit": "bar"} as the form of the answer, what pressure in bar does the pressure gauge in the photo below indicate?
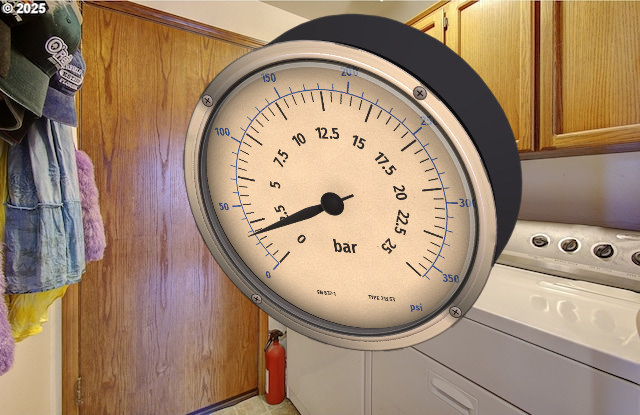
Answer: {"value": 2, "unit": "bar"}
